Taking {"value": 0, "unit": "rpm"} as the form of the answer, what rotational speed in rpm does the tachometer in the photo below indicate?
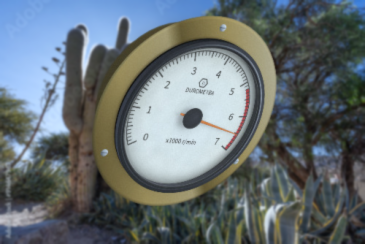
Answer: {"value": 6500, "unit": "rpm"}
